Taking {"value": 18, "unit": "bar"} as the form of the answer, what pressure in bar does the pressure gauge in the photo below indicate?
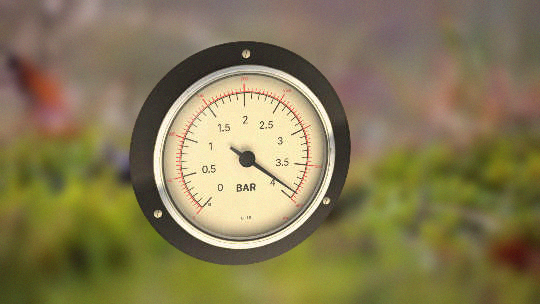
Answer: {"value": 3.9, "unit": "bar"}
